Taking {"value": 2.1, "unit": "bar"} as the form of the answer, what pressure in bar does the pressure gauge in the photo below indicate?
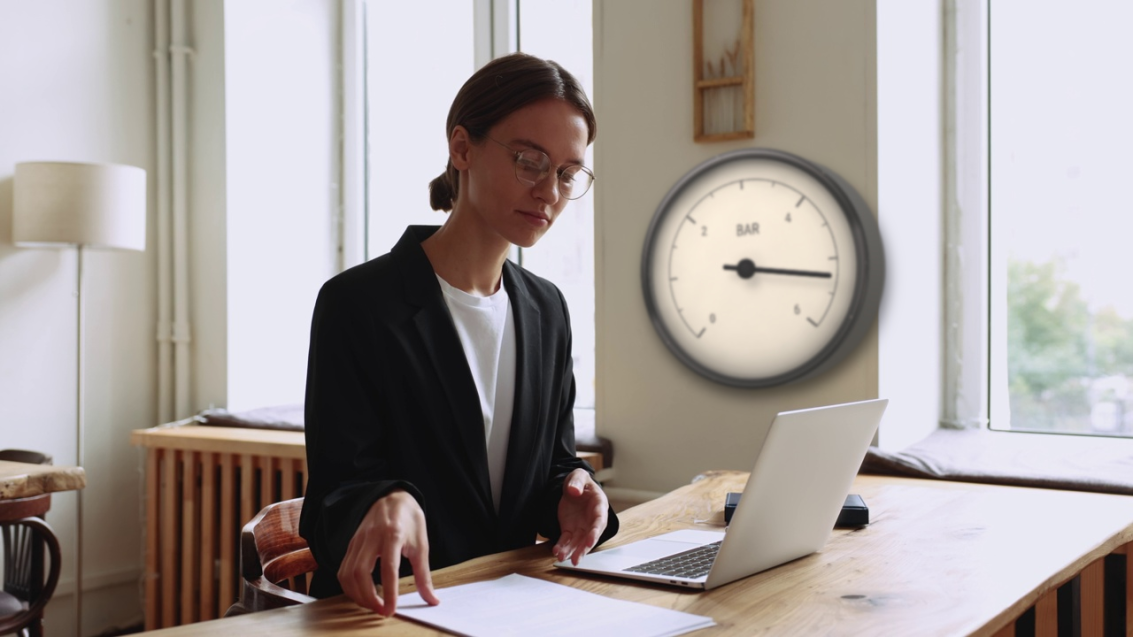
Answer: {"value": 5.25, "unit": "bar"}
